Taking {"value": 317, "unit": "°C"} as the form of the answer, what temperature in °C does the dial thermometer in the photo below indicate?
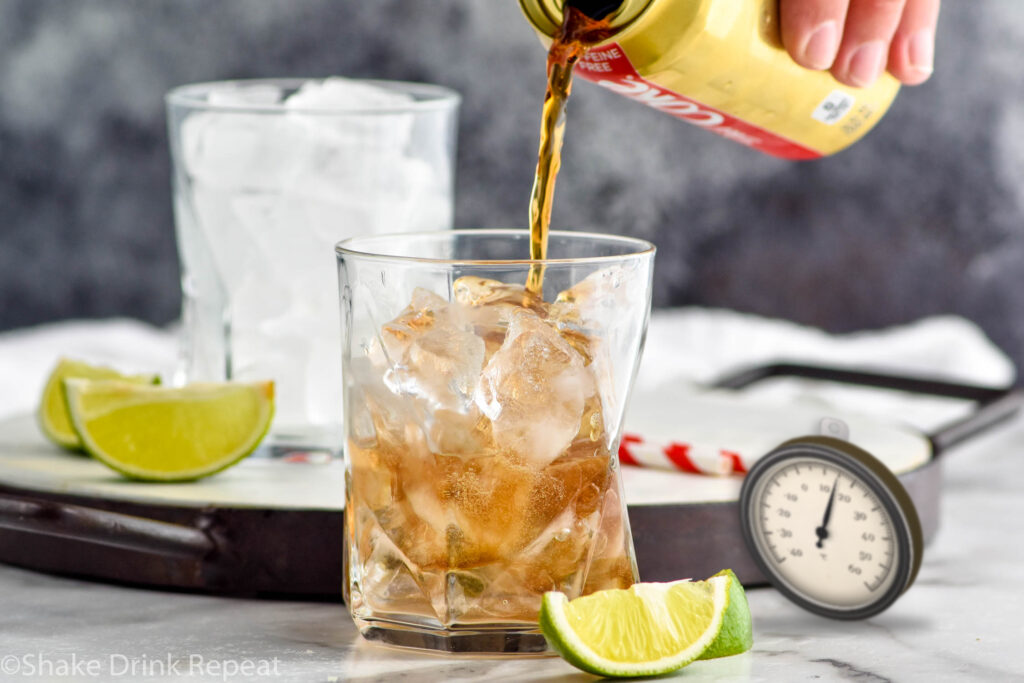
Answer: {"value": 15, "unit": "°C"}
